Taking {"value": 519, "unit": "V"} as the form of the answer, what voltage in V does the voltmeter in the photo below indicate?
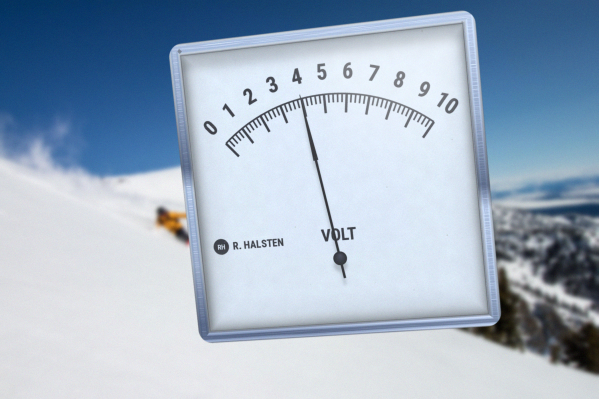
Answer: {"value": 4, "unit": "V"}
